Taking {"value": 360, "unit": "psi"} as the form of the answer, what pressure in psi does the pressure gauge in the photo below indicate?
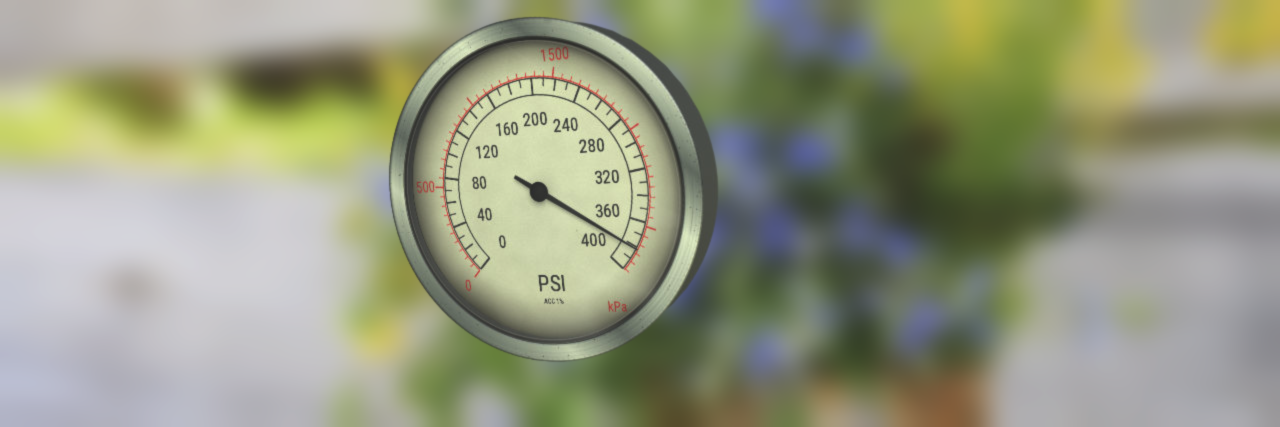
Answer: {"value": 380, "unit": "psi"}
